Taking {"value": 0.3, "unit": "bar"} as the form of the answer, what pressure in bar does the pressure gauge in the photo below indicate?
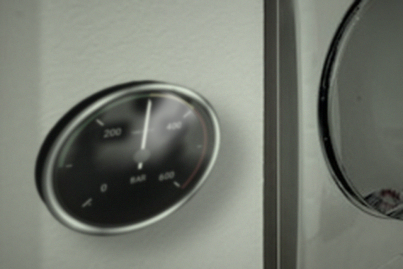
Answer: {"value": 300, "unit": "bar"}
